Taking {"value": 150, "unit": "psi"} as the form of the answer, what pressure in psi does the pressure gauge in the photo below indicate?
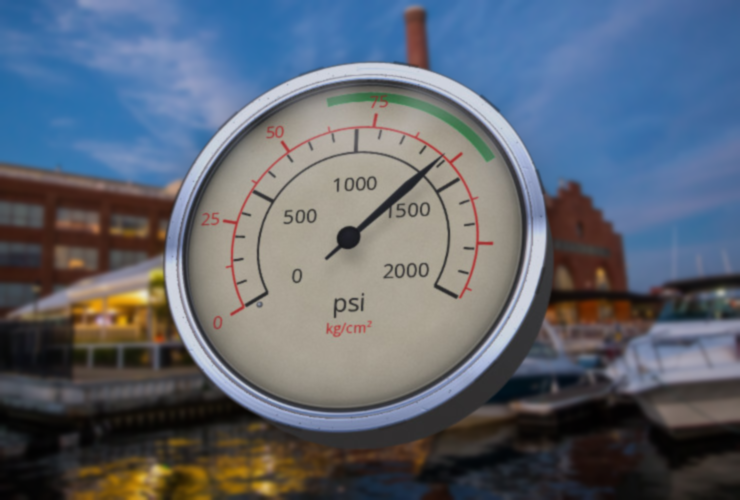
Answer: {"value": 1400, "unit": "psi"}
